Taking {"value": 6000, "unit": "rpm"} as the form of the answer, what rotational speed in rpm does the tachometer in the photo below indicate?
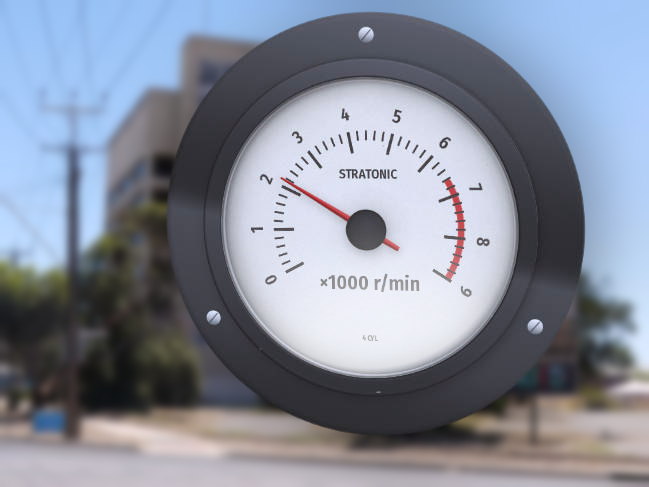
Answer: {"value": 2200, "unit": "rpm"}
